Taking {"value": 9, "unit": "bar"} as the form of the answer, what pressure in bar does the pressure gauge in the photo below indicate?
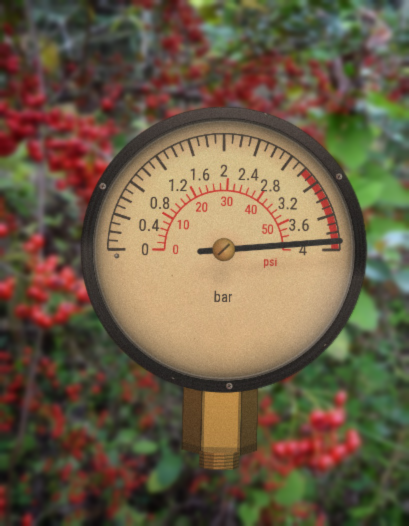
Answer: {"value": 3.9, "unit": "bar"}
